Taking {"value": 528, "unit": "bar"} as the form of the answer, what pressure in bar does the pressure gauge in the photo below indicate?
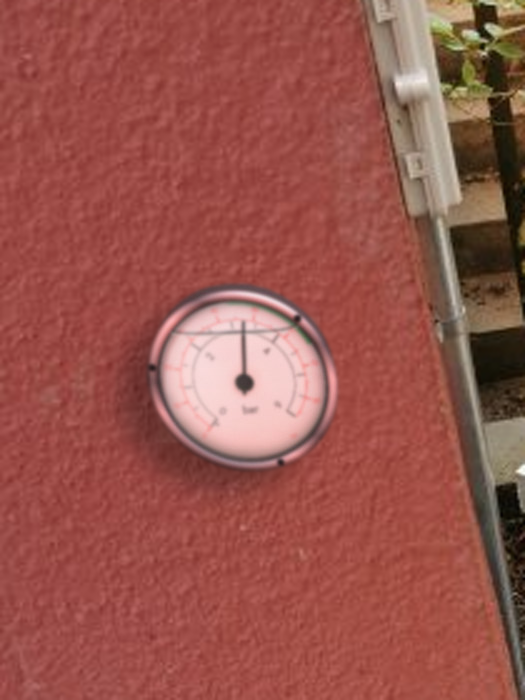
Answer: {"value": 3.25, "unit": "bar"}
